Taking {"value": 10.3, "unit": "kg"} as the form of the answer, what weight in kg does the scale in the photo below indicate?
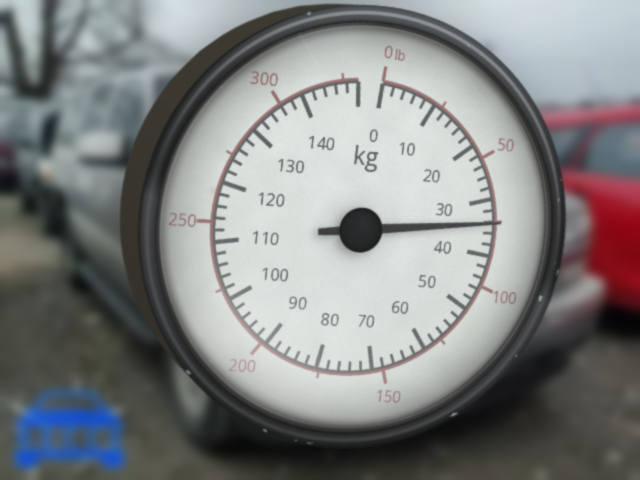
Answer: {"value": 34, "unit": "kg"}
